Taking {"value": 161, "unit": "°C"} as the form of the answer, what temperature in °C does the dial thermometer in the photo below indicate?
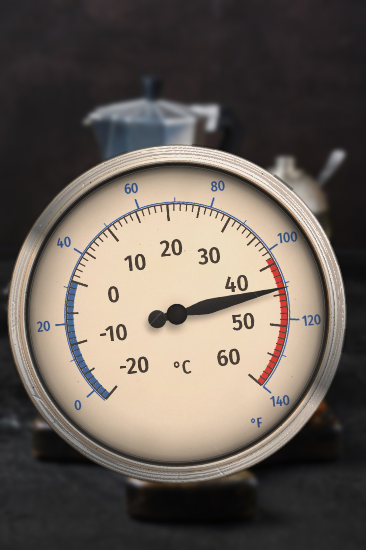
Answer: {"value": 44, "unit": "°C"}
